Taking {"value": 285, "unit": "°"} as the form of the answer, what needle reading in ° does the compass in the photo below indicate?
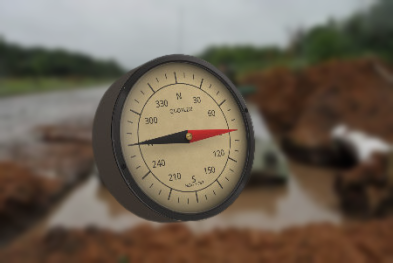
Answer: {"value": 90, "unit": "°"}
